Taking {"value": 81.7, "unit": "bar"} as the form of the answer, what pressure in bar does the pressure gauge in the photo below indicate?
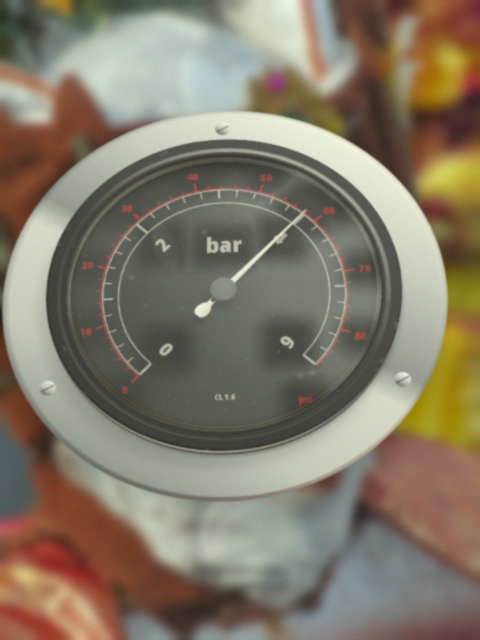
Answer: {"value": 4, "unit": "bar"}
